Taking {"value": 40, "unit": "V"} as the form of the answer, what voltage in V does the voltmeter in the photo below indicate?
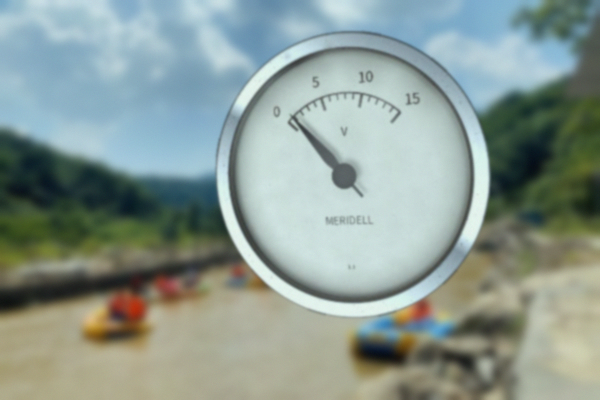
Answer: {"value": 1, "unit": "V"}
